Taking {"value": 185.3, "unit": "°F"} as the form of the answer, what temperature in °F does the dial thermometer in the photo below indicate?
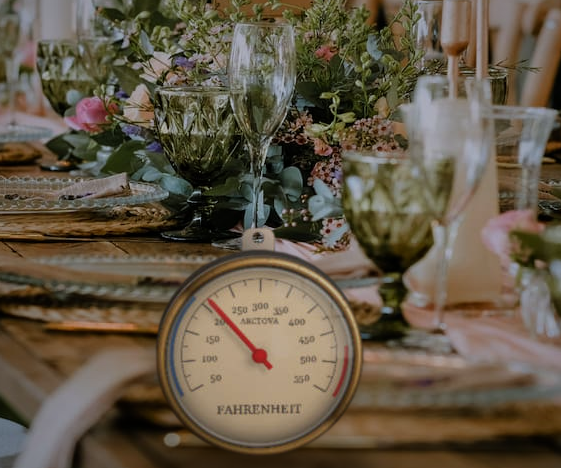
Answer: {"value": 212.5, "unit": "°F"}
